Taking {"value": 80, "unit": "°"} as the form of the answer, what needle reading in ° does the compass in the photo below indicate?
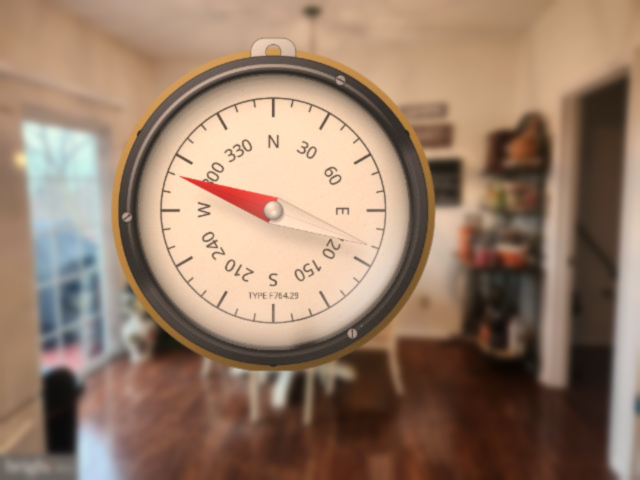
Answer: {"value": 290, "unit": "°"}
